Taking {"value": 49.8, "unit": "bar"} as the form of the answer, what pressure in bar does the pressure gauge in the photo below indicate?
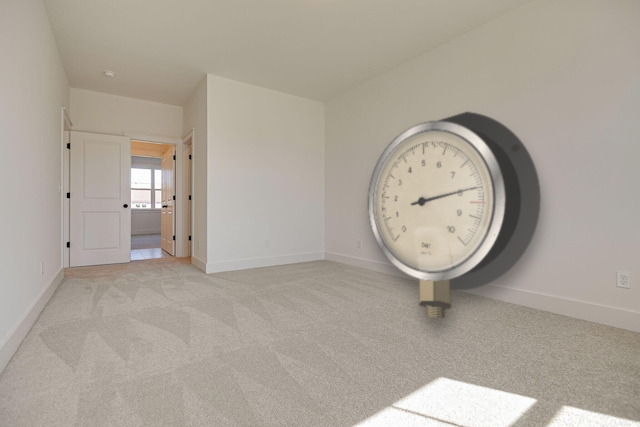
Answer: {"value": 8, "unit": "bar"}
